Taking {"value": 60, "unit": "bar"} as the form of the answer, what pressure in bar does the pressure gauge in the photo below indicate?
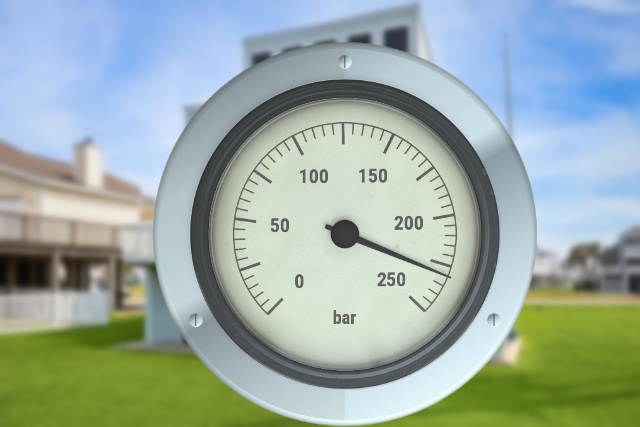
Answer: {"value": 230, "unit": "bar"}
